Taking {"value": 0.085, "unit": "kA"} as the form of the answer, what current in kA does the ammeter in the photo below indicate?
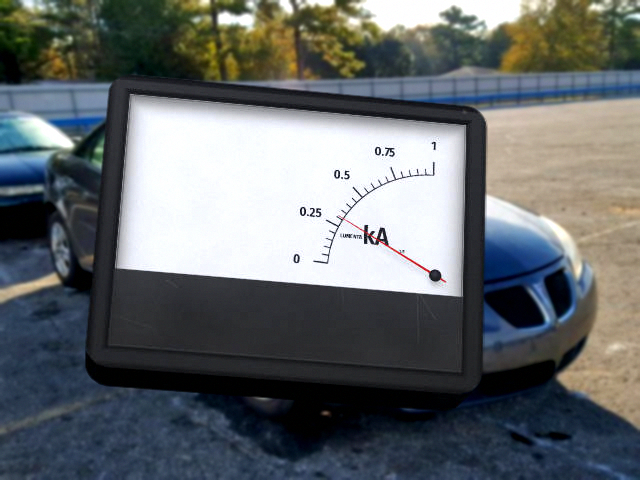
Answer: {"value": 0.3, "unit": "kA"}
